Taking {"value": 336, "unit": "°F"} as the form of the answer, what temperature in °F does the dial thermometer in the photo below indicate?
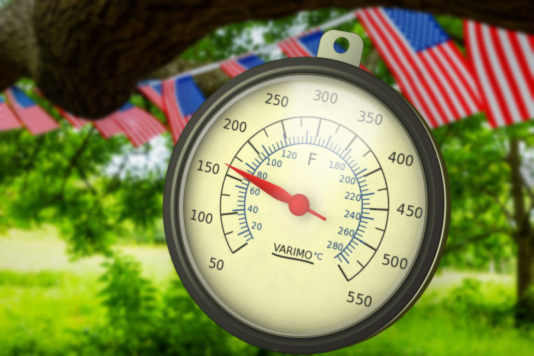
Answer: {"value": 162.5, "unit": "°F"}
